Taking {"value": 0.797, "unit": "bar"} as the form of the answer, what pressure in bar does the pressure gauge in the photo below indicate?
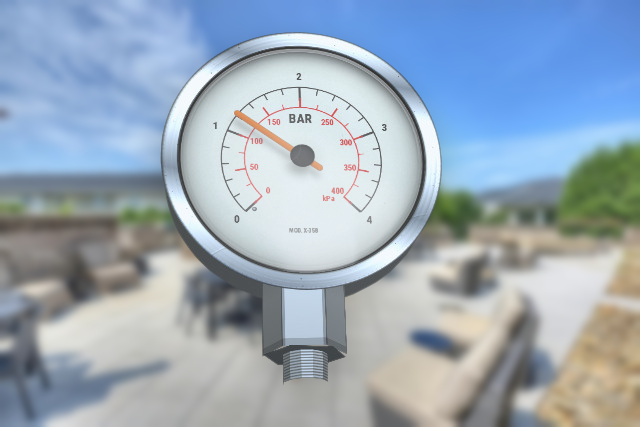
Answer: {"value": 1.2, "unit": "bar"}
